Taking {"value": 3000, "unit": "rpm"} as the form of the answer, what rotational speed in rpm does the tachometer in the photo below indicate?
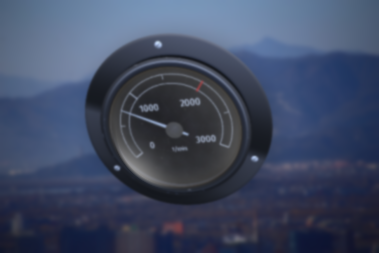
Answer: {"value": 750, "unit": "rpm"}
